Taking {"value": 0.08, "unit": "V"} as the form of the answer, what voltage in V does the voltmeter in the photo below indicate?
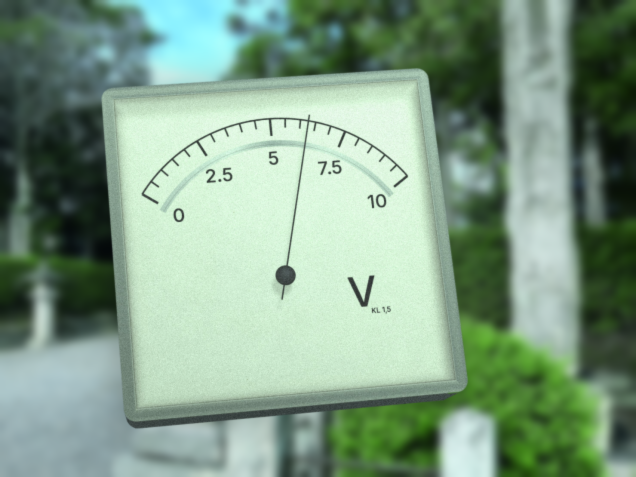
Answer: {"value": 6.25, "unit": "V"}
